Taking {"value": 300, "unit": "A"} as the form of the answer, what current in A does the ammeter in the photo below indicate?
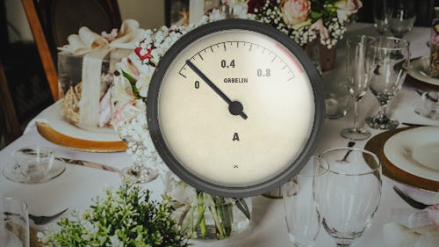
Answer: {"value": 0.1, "unit": "A"}
